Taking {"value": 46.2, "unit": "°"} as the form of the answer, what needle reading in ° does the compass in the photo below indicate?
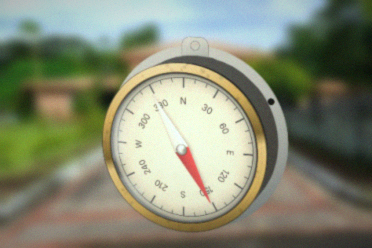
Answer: {"value": 150, "unit": "°"}
